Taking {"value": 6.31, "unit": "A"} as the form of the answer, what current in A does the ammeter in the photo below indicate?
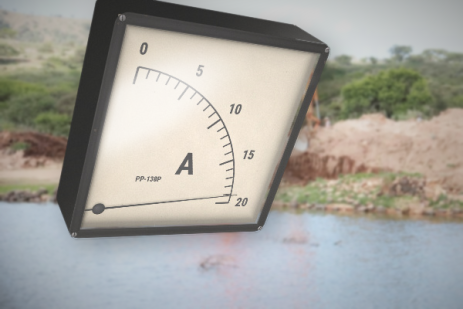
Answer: {"value": 19, "unit": "A"}
